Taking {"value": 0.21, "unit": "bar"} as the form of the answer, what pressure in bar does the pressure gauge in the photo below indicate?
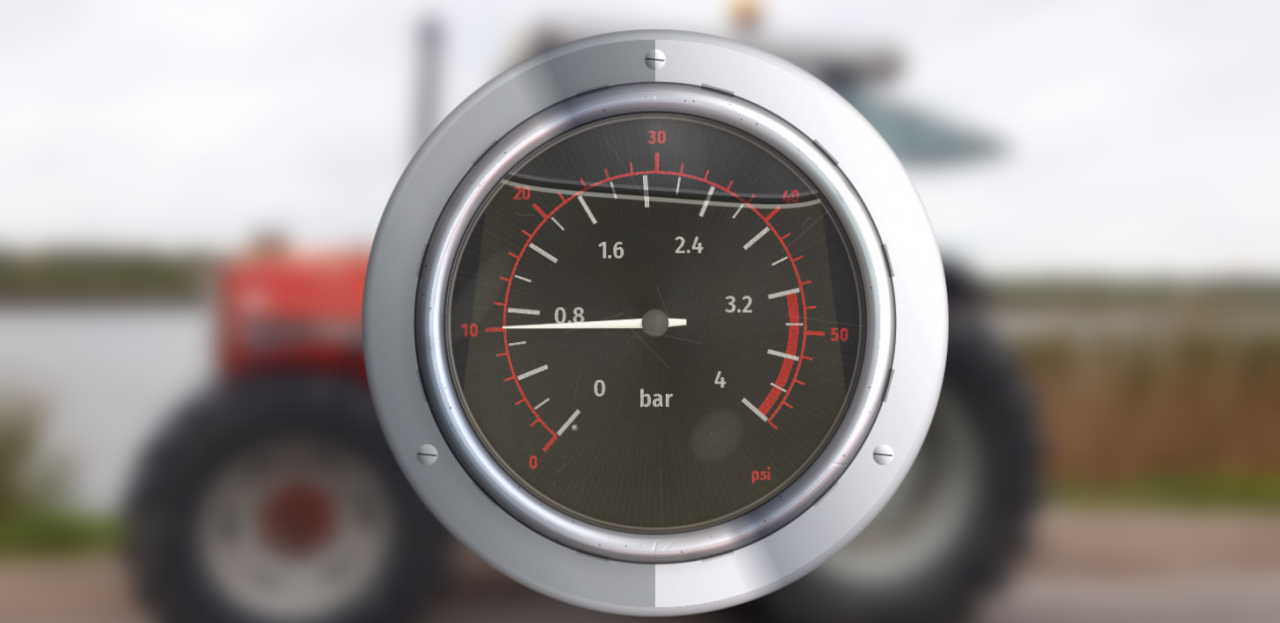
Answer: {"value": 0.7, "unit": "bar"}
